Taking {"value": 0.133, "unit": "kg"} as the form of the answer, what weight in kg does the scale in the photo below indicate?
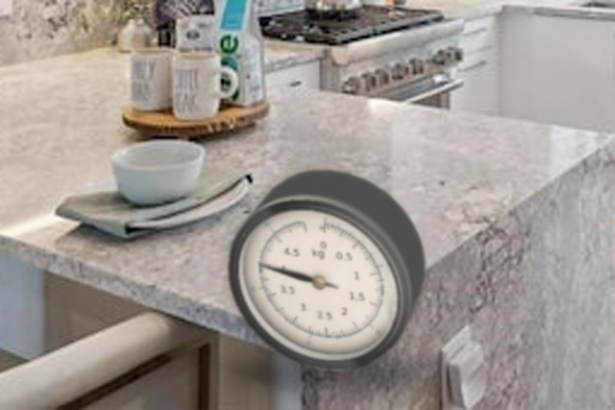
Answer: {"value": 4, "unit": "kg"}
